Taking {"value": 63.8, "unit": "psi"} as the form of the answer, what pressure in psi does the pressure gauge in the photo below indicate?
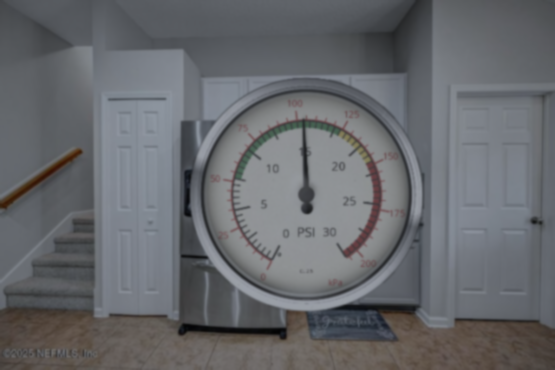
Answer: {"value": 15, "unit": "psi"}
